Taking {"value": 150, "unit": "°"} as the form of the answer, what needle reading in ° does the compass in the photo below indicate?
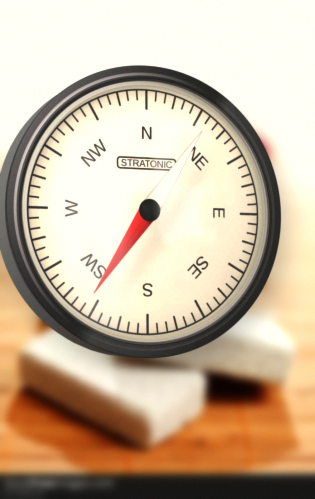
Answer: {"value": 215, "unit": "°"}
